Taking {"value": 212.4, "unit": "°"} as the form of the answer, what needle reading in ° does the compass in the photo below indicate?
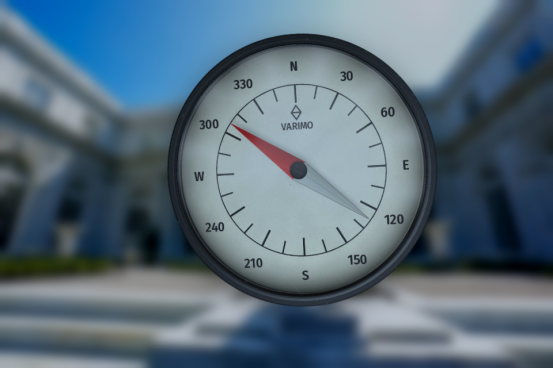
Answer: {"value": 307.5, "unit": "°"}
